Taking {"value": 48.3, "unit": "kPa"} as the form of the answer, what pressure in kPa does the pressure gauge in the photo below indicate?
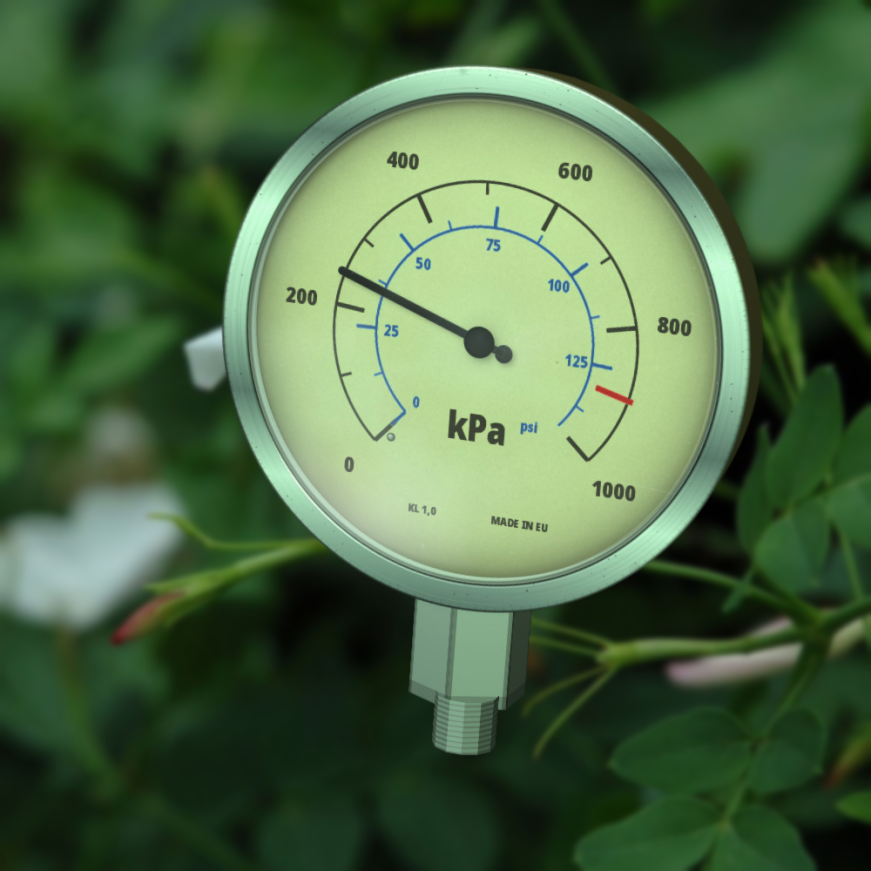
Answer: {"value": 250, "unit": "kPa"}
